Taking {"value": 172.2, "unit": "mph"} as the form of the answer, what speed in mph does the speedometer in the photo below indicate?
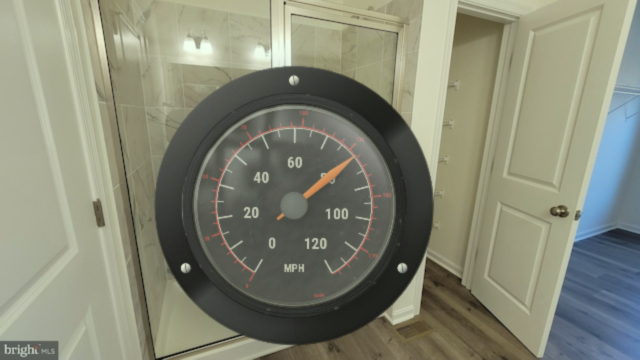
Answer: {"value": 80, "unit": "mph"}
